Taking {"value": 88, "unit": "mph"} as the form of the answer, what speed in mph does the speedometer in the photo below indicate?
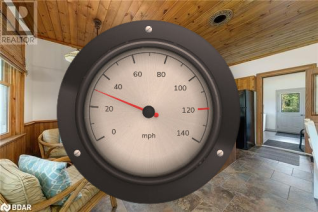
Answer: {"value": 30, "unit": "mph"}
